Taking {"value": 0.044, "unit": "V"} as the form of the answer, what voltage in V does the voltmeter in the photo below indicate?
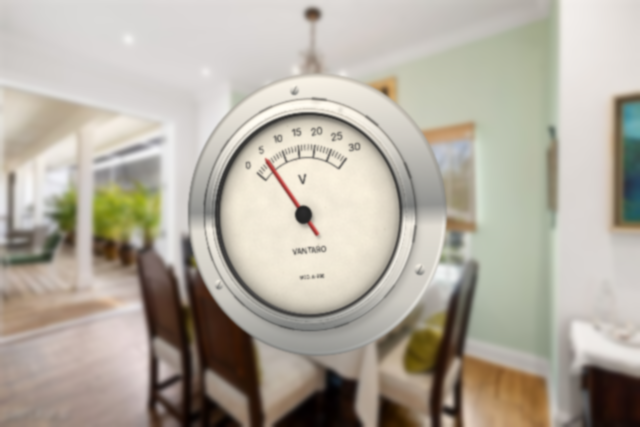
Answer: {"value": 5, "unit": "V"}
